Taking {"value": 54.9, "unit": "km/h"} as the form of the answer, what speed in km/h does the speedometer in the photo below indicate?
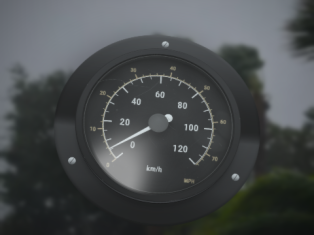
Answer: {"value": 5, "unit": "km/h"}
